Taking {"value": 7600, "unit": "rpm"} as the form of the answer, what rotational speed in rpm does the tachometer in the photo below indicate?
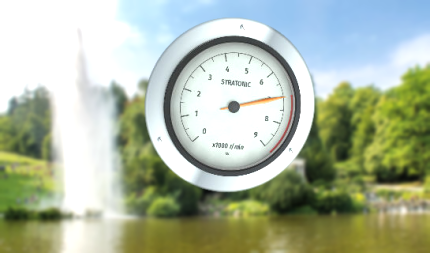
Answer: {"value": 7000, "unit": "rpm"}
